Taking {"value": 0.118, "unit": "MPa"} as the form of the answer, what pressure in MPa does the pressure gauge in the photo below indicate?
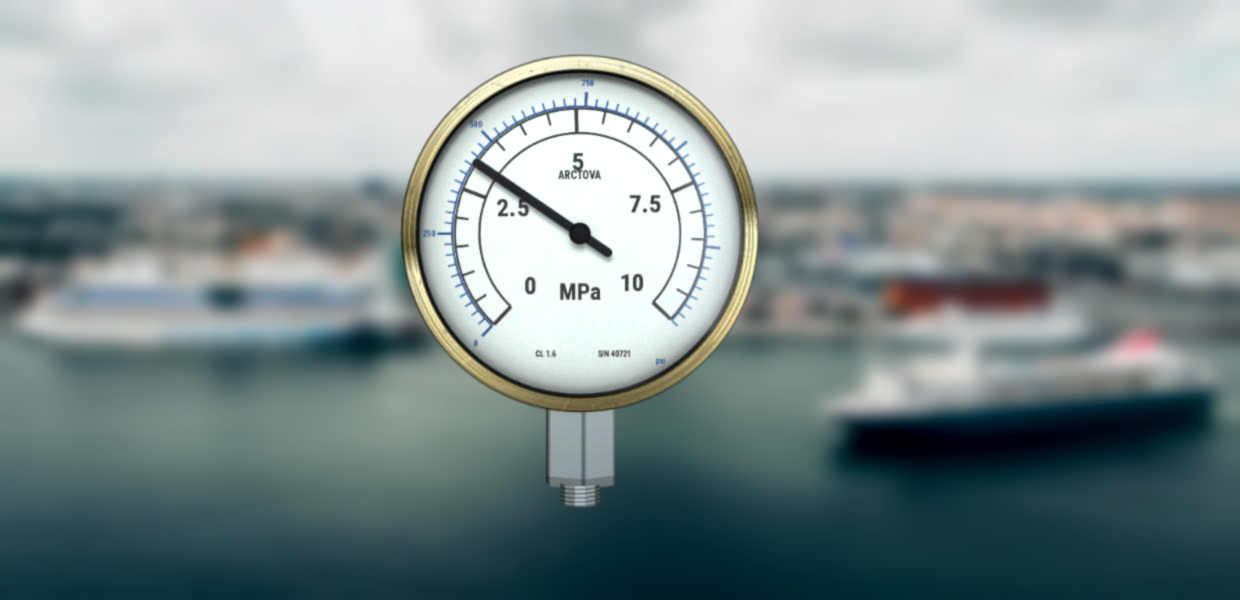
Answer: {"value": 3, "unit": "MPa"}
